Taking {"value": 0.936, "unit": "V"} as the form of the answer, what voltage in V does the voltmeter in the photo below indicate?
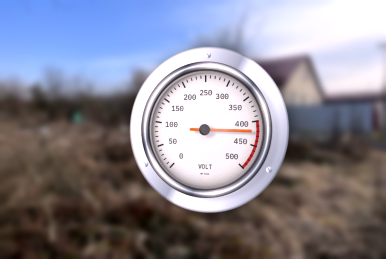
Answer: {"value": 420, "unit": "V"}
